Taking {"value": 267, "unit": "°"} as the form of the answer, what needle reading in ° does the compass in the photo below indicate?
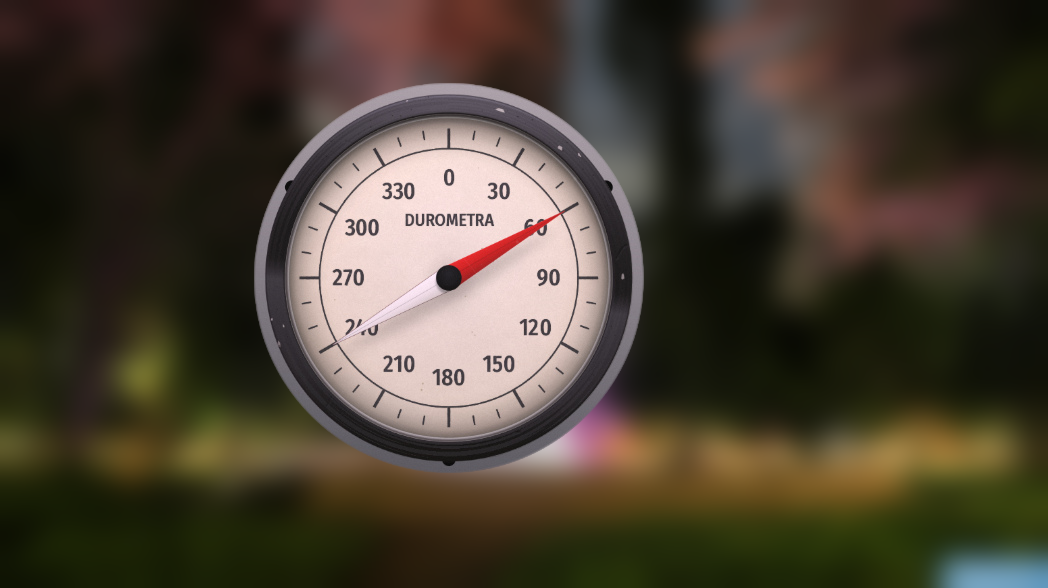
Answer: {"value": 60, "unit": "°"}
